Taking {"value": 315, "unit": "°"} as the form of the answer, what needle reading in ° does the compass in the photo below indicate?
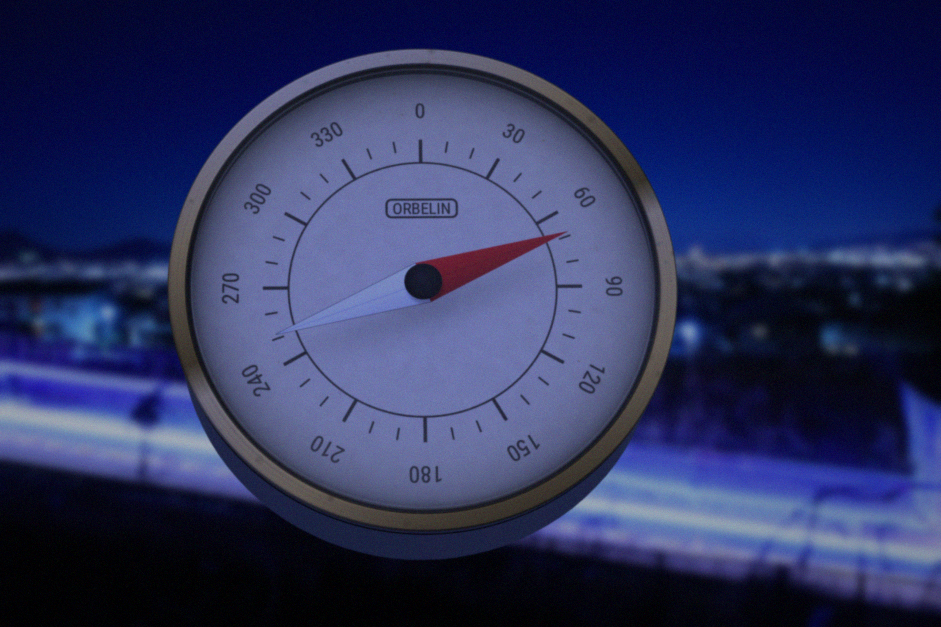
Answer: {"value": 70, "unit": "°"}
